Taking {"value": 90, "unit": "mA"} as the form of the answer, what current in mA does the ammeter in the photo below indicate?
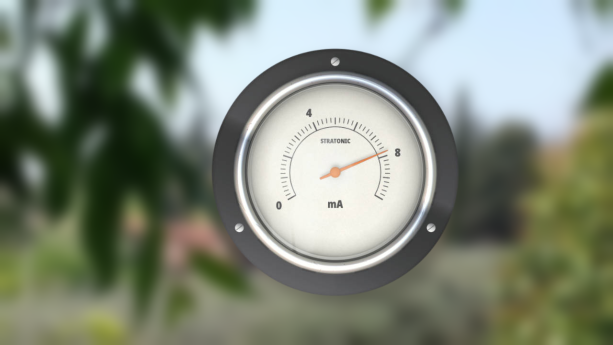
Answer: {"value": 7.8, "unit": "mA"}
